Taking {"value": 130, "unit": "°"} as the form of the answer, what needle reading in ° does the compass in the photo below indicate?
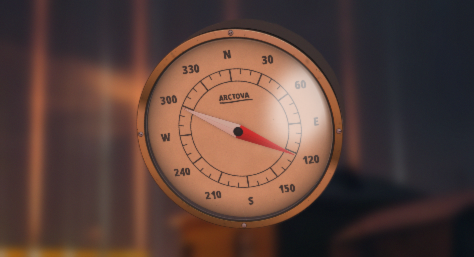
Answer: {"value": 120, "unit": "°"}
